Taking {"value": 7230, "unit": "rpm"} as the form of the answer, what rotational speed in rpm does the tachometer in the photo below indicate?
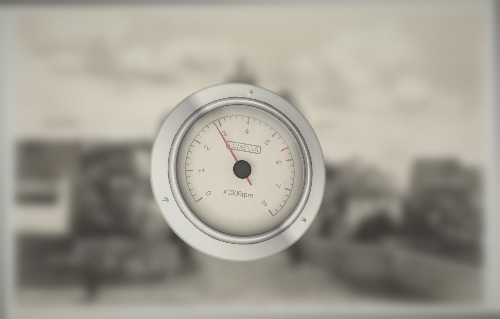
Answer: {"value": 2800, "unit": "rpm"}
